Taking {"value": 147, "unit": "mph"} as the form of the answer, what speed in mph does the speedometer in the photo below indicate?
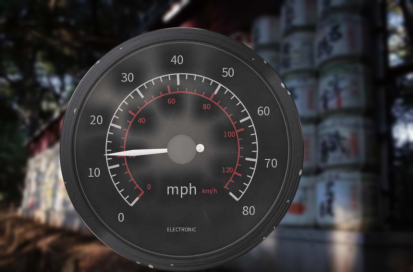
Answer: {"value": 13, "unit": "mph"}
